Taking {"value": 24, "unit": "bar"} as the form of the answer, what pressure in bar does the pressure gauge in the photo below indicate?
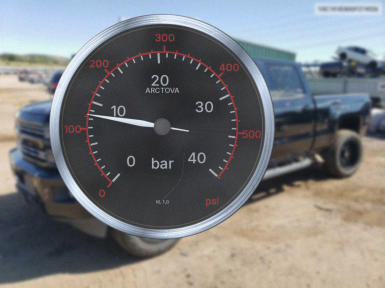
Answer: {"value": 8.5, "unit": "bar"}
